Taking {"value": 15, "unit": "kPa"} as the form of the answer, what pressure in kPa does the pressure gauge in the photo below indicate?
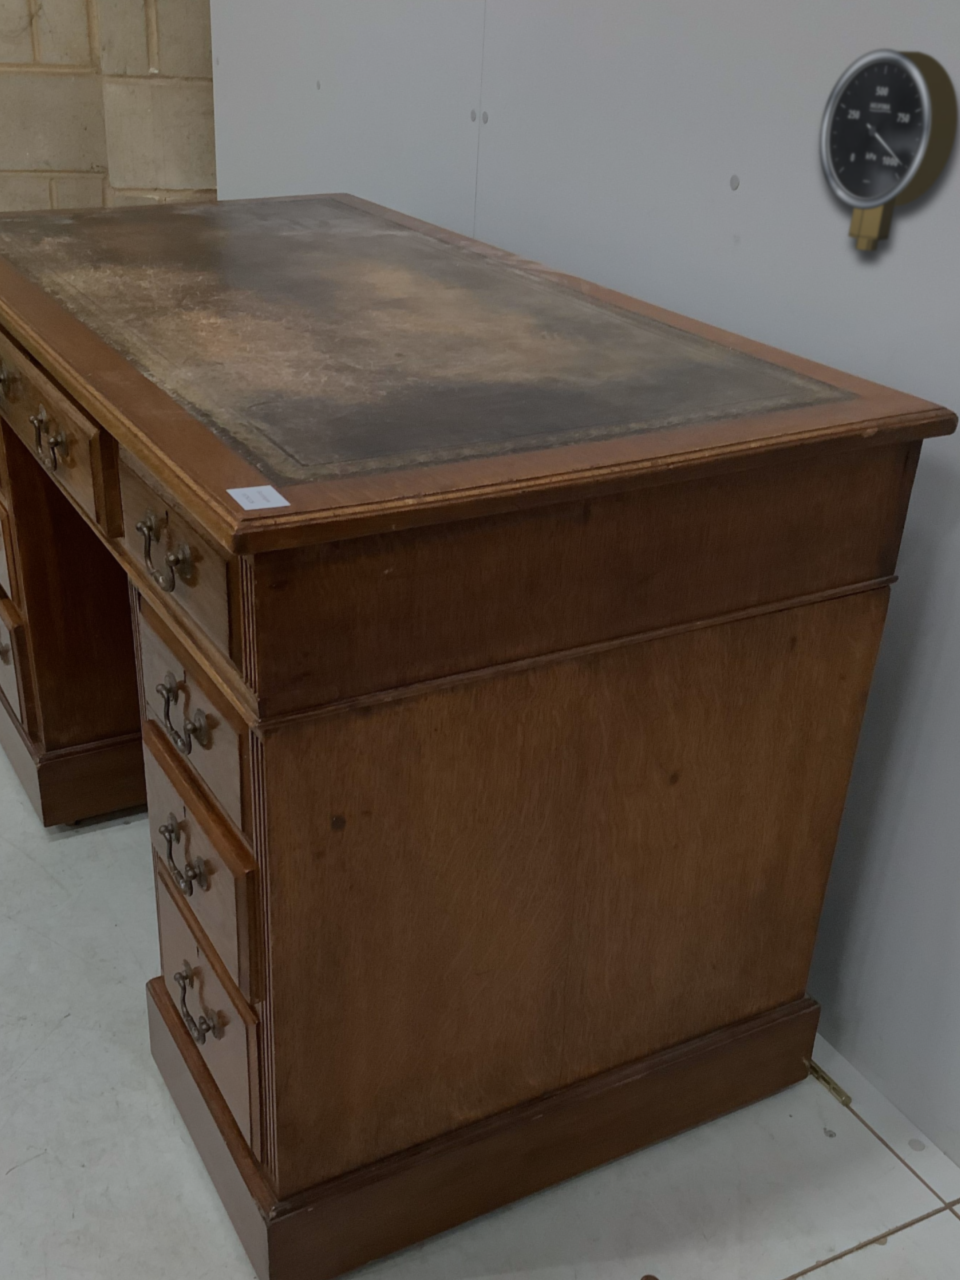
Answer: {"value": 950, "unit": "kPa"}
